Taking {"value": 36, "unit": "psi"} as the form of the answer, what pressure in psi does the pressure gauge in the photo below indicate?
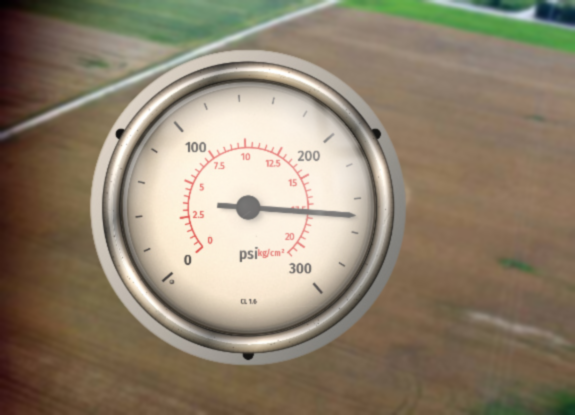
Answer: {"value": 250, "unit": "psi"}
